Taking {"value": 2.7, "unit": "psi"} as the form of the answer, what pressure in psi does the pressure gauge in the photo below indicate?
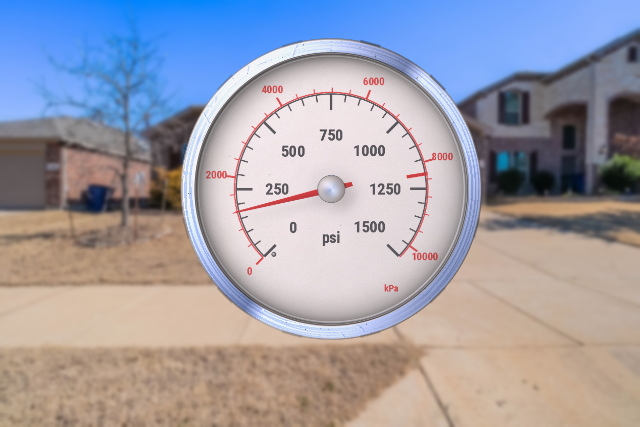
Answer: {"value": 175, "unit": "psi"}
